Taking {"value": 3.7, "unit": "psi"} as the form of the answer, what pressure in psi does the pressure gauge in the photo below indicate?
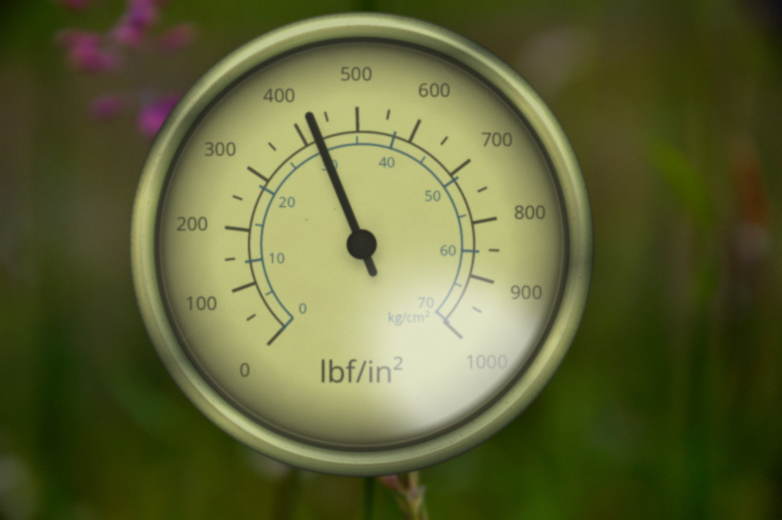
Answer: {"value": 425, "unit": "psi"}
